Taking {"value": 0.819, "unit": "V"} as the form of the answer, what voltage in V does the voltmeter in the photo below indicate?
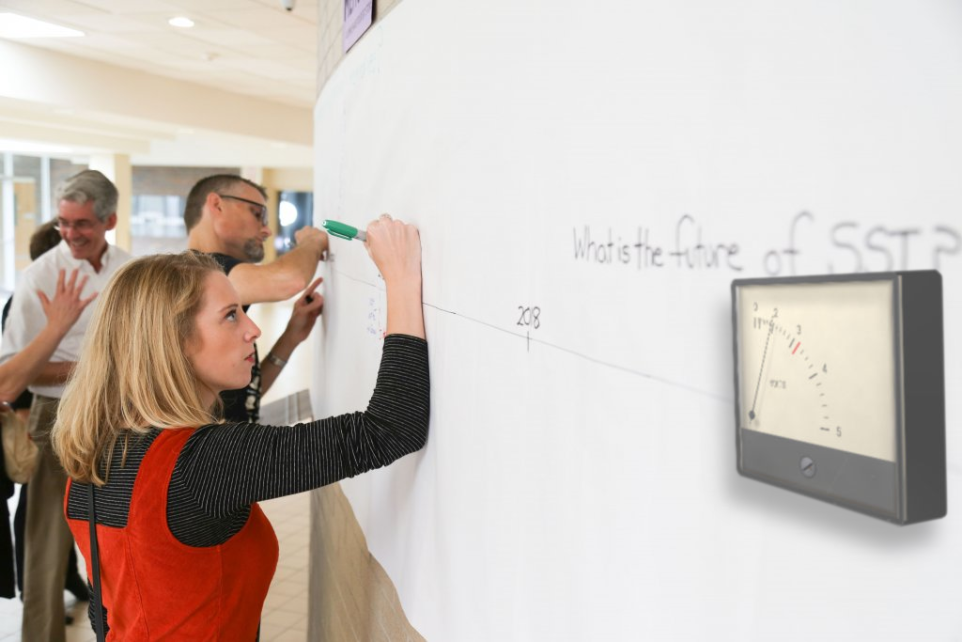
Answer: {"value": 2, "unit": "V"}
